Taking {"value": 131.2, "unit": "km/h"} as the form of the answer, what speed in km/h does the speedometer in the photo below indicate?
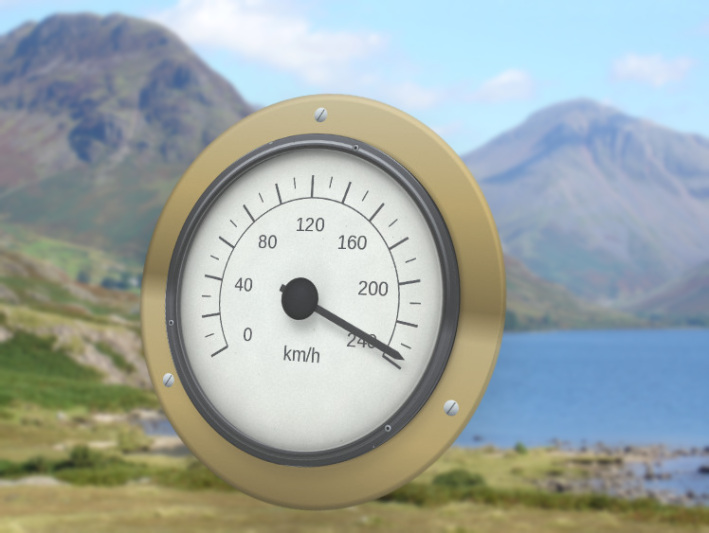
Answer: {"value": 235, "unit": "km/h"}
